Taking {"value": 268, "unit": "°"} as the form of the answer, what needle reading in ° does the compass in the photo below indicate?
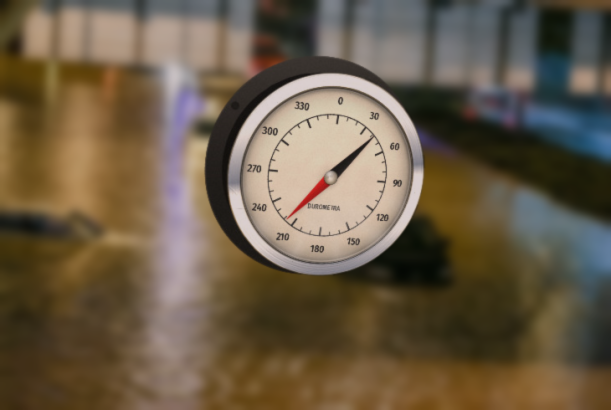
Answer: {"value": 220, "unit": "°"}
